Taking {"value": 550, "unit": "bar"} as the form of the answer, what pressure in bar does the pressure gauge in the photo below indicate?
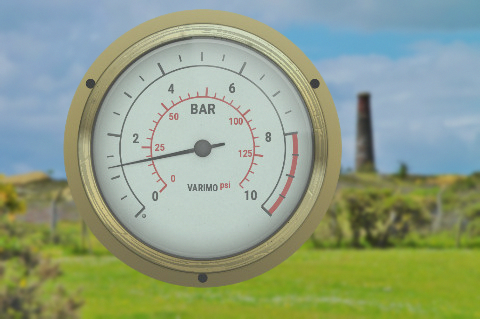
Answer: {"value": 1.25, "unit": "bar"}
